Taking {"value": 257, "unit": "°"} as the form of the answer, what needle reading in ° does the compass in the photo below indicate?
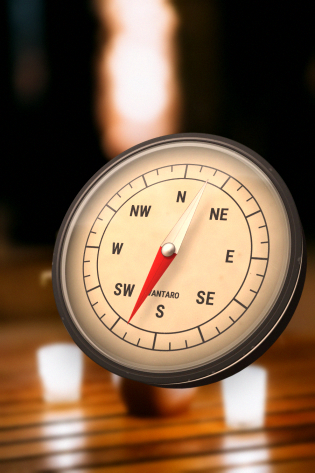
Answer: {"value": 200, "unit": "°"}
